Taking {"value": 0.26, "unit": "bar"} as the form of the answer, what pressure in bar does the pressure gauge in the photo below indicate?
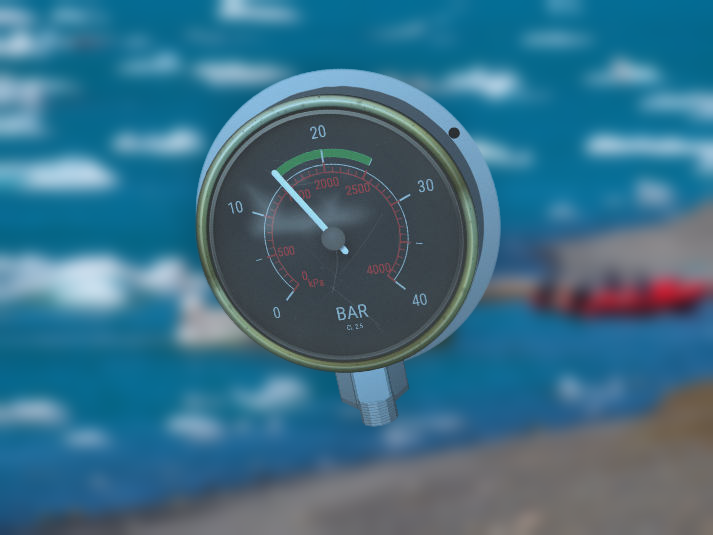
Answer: {"value": 15, "unit": "bar"}
